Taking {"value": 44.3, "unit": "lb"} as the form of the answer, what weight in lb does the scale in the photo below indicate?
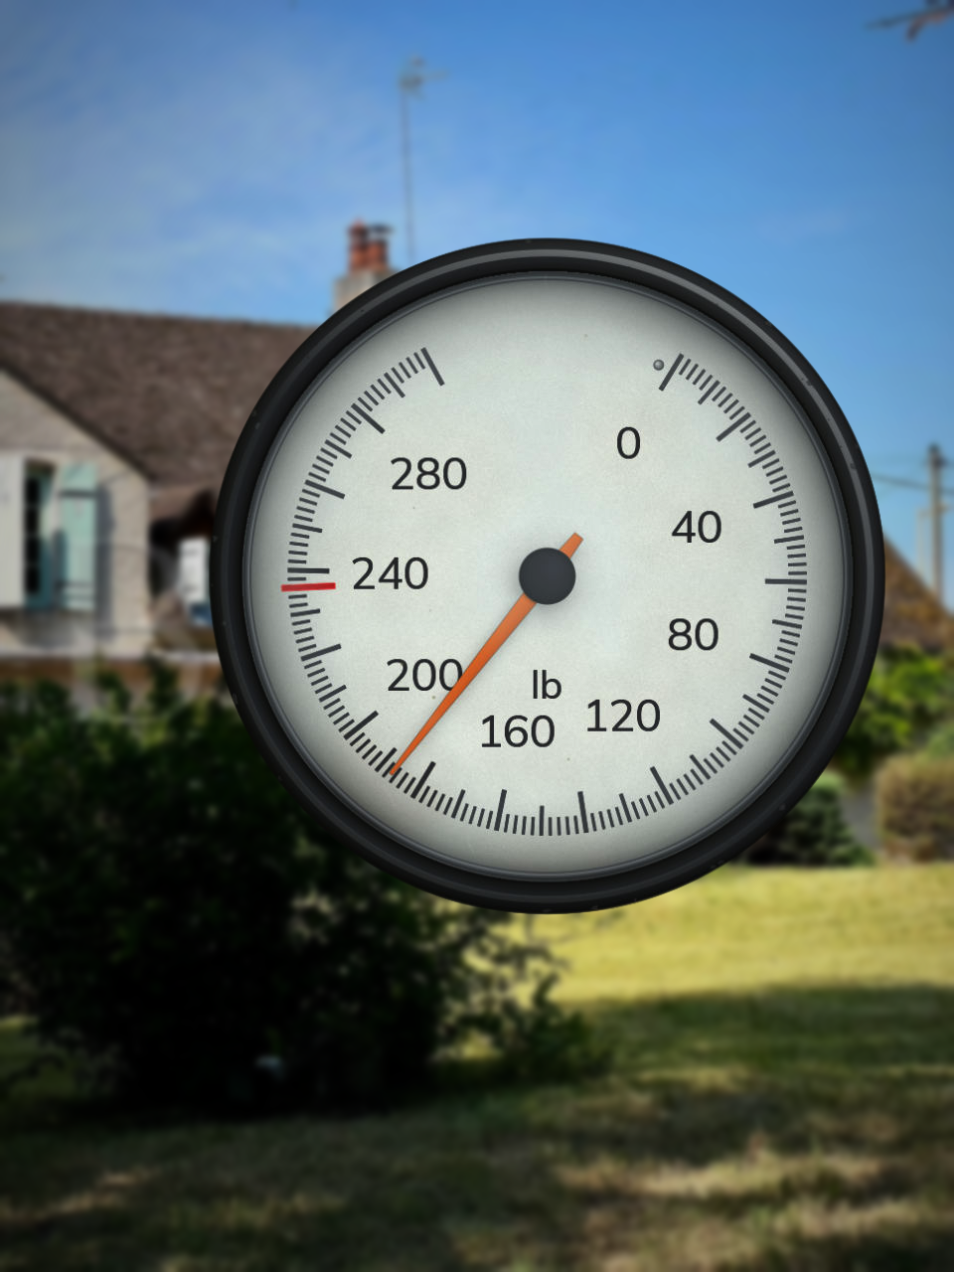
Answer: {"value": 187, "unit": "lb"}
